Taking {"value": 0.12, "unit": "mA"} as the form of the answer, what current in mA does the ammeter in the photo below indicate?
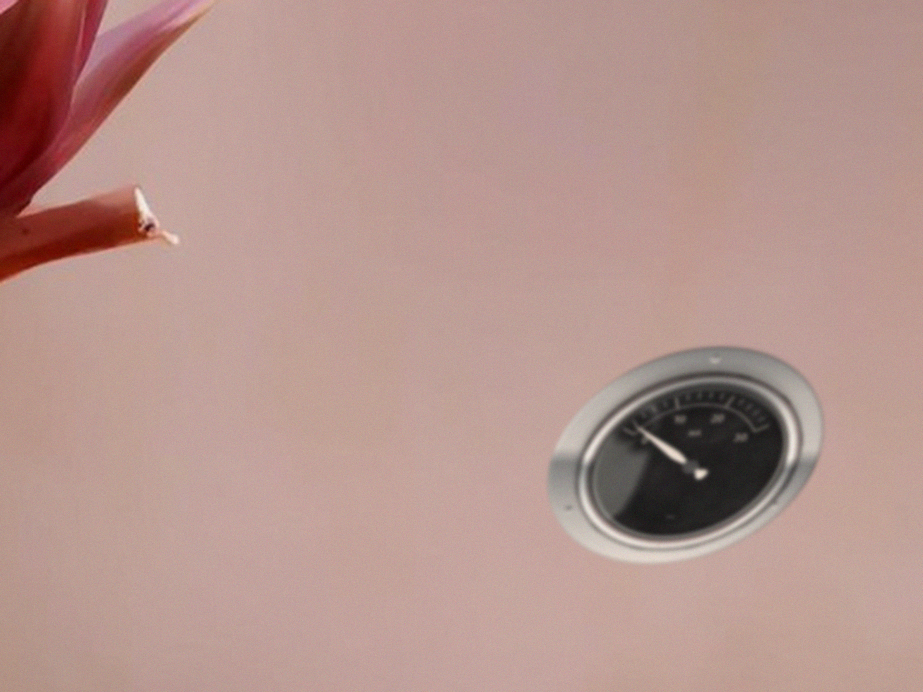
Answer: {"value": 2, "unit": "mA"}
